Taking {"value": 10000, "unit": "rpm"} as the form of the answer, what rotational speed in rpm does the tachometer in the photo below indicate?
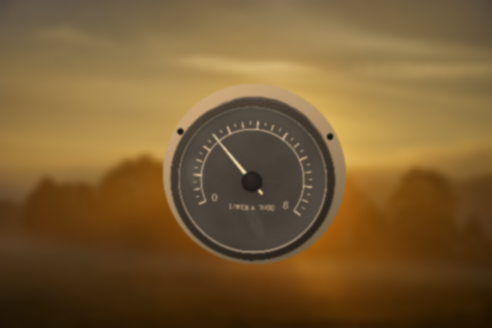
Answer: {"value": 2500, "unit": "rpm"}
